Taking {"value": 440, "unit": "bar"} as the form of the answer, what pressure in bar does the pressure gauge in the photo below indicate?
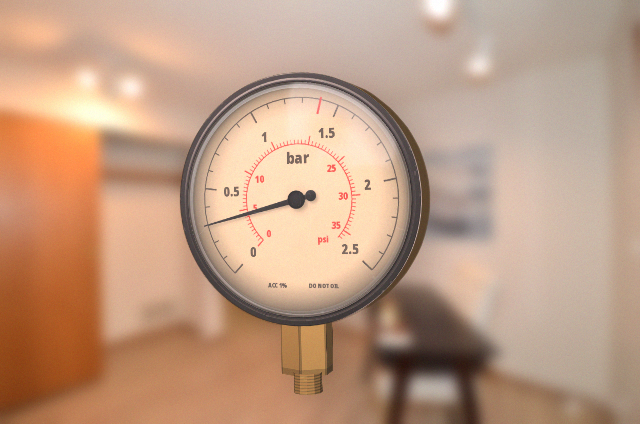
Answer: {"value": 0.3, "unit": "bar"}
